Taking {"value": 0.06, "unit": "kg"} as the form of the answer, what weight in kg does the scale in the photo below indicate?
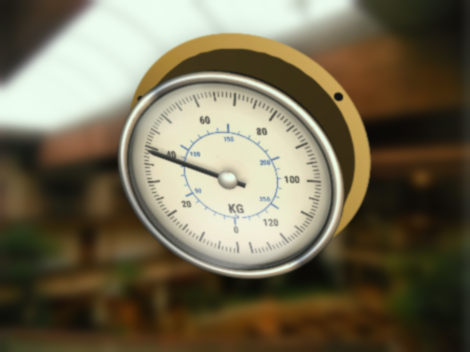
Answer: {"value": 40, "unit": "kg"}
